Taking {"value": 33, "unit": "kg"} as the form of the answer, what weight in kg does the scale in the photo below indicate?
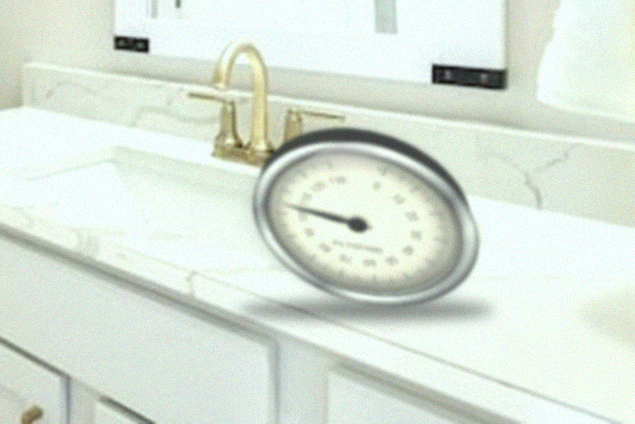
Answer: {"value": 105, "unit": "kg"}
